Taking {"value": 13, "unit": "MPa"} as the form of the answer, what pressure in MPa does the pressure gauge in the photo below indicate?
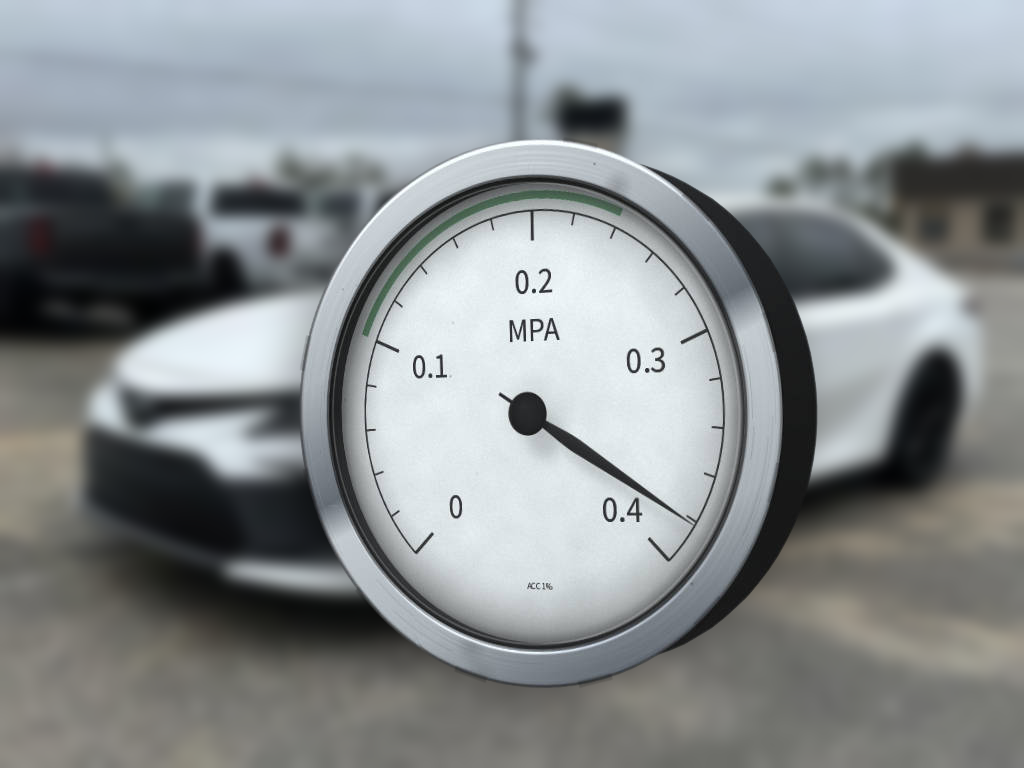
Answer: {"value": 0.38, "unit": "MPa"}
